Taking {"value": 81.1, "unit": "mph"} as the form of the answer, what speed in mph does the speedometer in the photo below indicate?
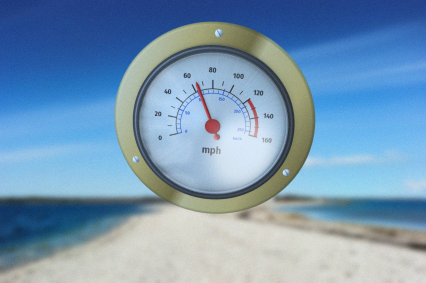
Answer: {"value": 65, "unit": "mph"}
